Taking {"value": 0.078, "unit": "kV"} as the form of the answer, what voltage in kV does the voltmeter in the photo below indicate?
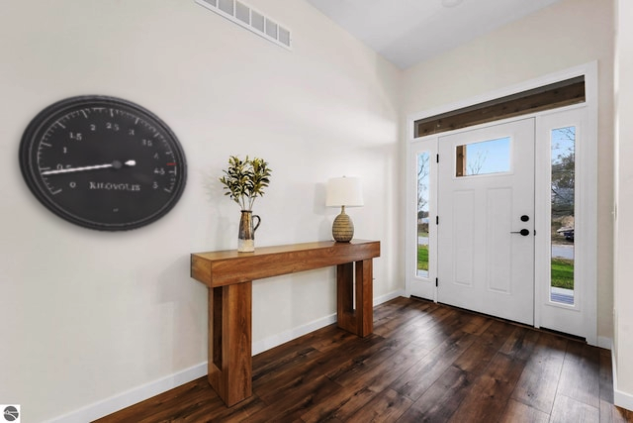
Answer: {"value": 0.4, "unit": "kV"}
